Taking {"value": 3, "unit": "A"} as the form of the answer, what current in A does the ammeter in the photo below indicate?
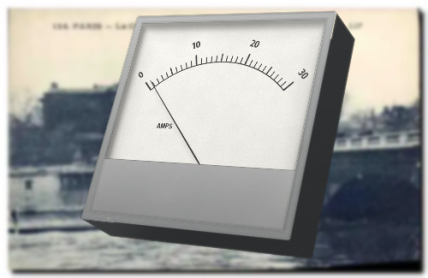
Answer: {"value": 1, "unit": "A"}
